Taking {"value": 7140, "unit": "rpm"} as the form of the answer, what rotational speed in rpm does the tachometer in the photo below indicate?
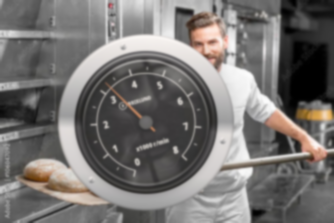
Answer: {"value": 3250, "unit": "rpm"}
